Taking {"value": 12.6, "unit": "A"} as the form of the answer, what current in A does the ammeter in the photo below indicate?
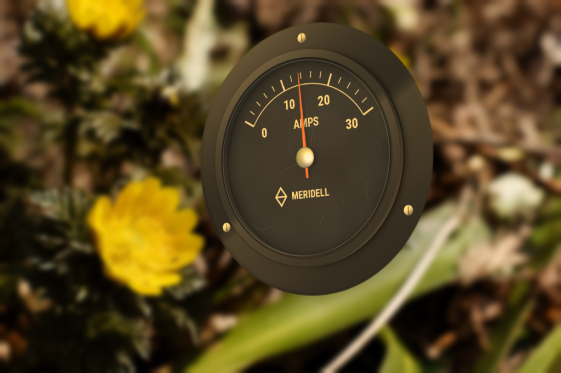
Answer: {"value": 14, "unit": "A"}
